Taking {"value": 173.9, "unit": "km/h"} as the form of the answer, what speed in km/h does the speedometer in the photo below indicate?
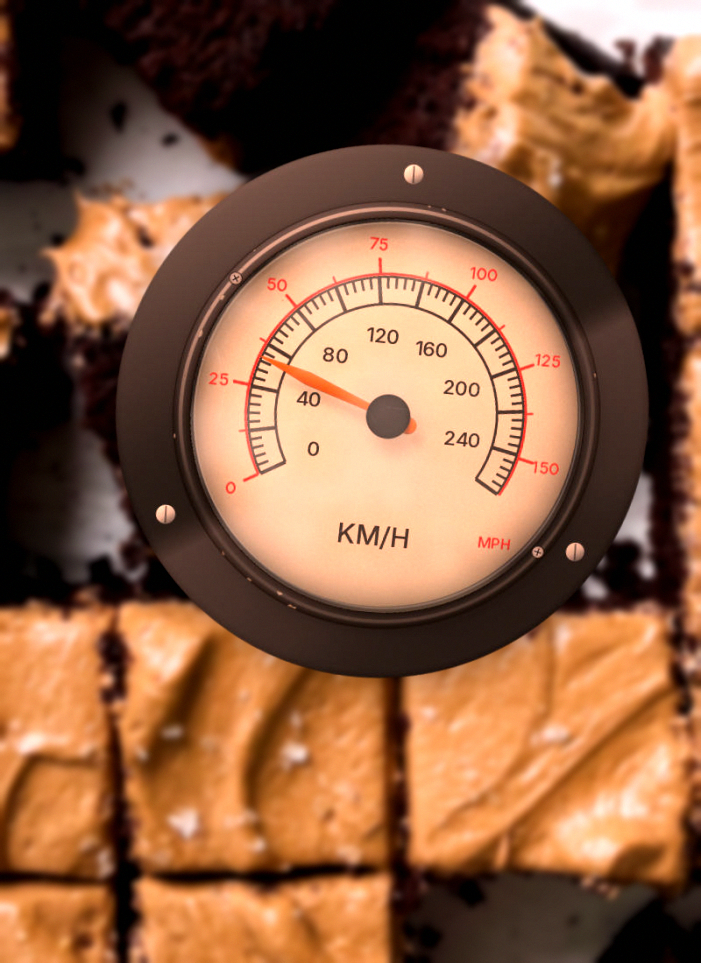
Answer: {"value": 54, "unit": "km/h"}
